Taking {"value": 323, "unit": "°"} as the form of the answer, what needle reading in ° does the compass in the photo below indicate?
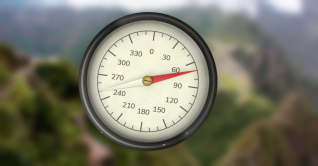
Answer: {"value": 70, "unit": "°"}
